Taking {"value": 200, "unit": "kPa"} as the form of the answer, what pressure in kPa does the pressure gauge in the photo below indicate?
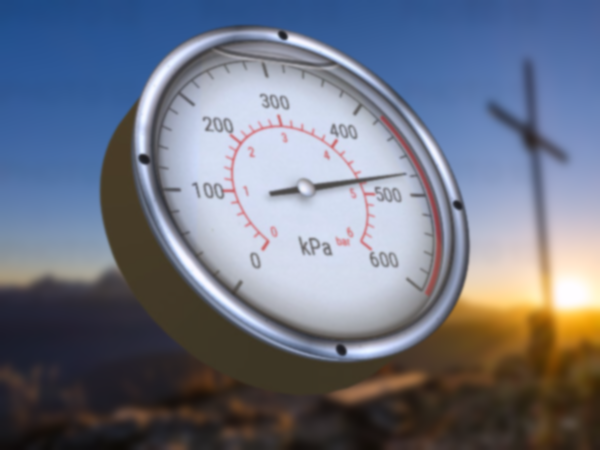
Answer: {"value": 480, "unit": "kPa"}
